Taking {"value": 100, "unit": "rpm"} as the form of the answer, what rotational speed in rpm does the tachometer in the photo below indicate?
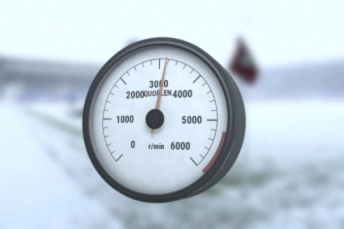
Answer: {"value": 3200, "unit": "rpm"}
